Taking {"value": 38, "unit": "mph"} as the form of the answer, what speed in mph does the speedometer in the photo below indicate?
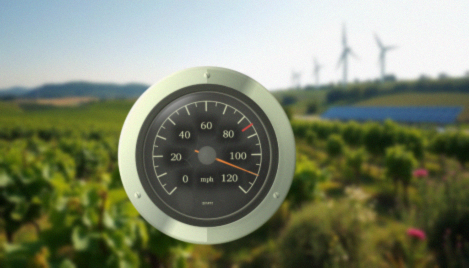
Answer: {"value": 110, "unit": "mph"}
